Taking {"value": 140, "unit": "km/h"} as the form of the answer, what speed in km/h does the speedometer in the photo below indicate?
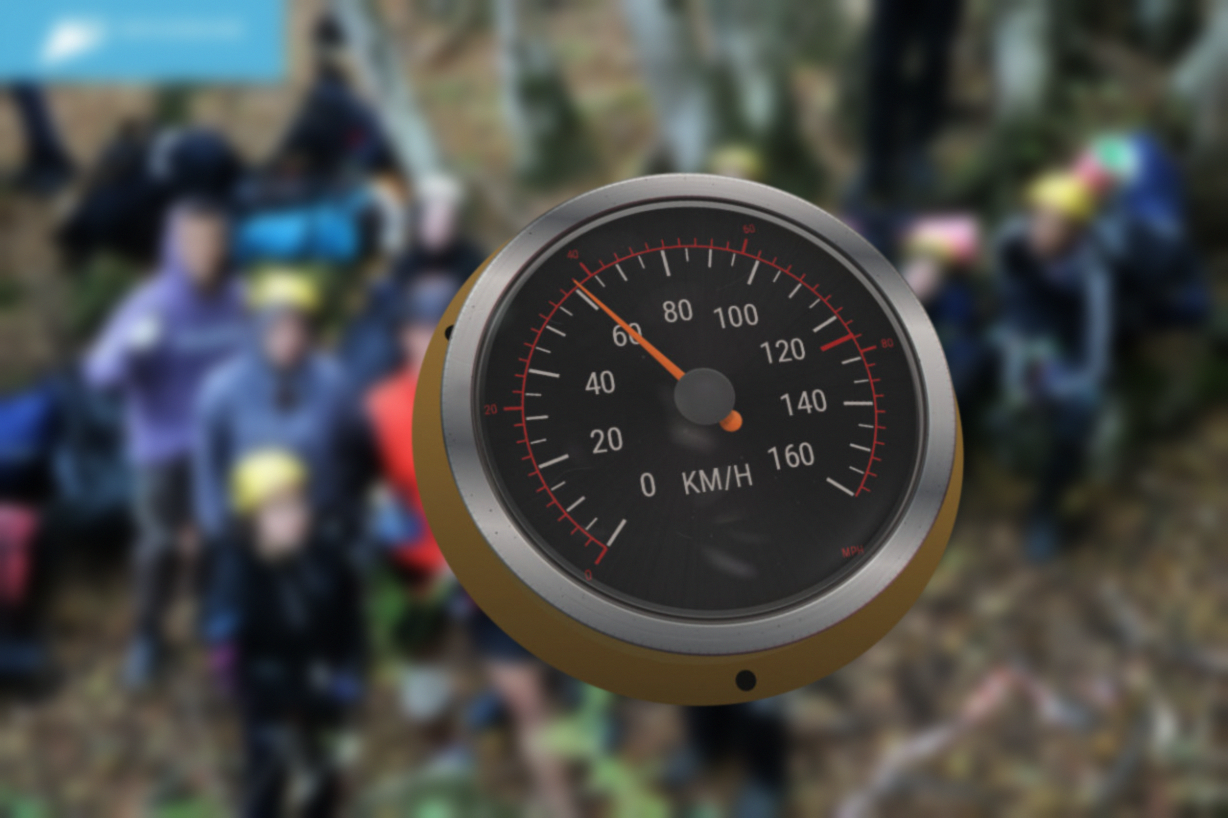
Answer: {"value": 60, "unit": "km/h"}
